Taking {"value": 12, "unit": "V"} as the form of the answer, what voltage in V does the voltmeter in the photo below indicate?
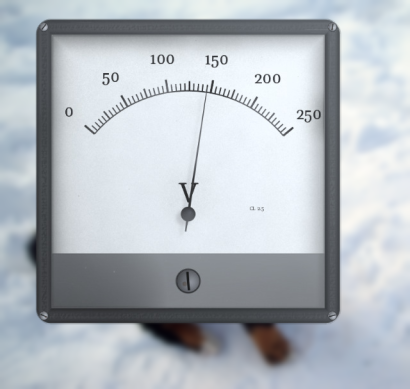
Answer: {"value": 145, "unit": "V"}
